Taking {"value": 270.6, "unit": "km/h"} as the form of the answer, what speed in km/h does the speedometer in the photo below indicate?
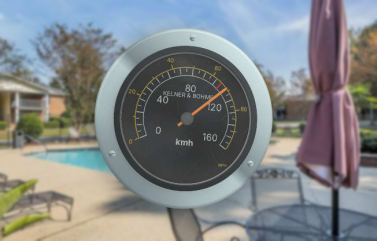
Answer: {"value": 110, "unit": "km/h"}
